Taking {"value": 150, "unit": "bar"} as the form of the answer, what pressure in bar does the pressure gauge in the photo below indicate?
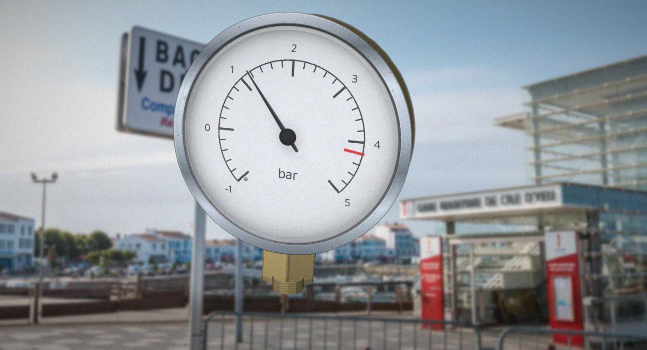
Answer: {"value": 1.2, "unit": "bar"}
